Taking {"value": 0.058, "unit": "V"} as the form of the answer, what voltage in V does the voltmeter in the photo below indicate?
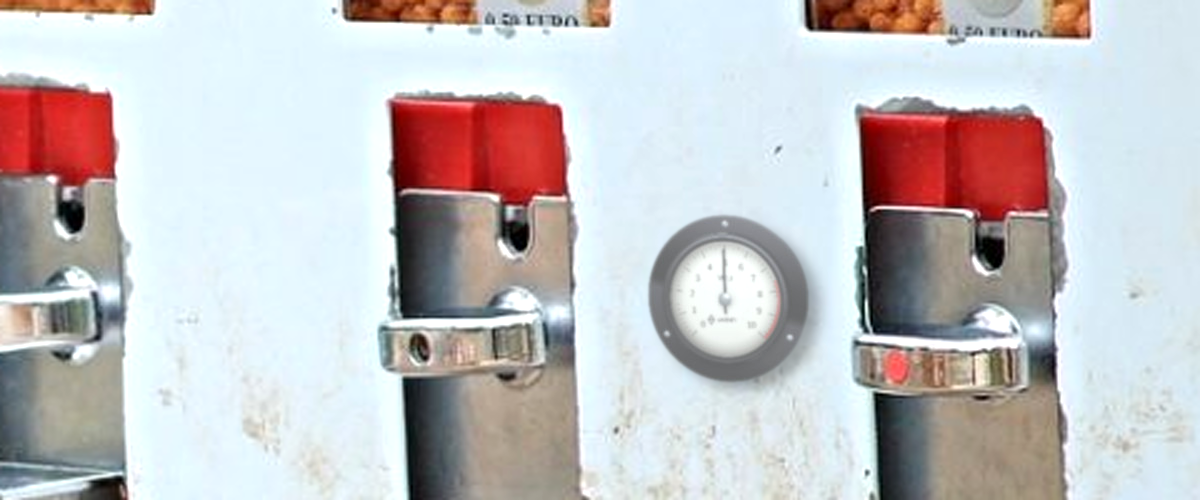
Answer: {"value": 5, "unit": "V"}
